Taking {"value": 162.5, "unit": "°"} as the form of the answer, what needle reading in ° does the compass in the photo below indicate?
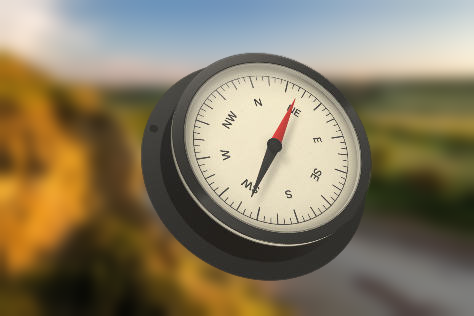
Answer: {"value": 40, "unit": "°"}
